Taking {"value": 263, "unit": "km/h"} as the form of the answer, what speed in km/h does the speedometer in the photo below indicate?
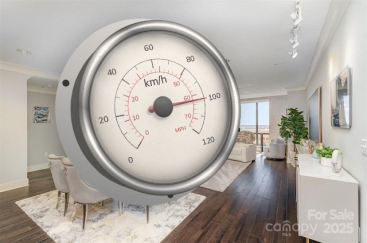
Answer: {"value": 100, "unit": "km/h"}
